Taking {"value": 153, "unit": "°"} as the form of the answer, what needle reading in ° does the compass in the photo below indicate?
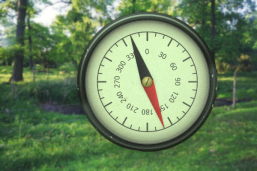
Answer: {"value": 160, "unit": "°"}
